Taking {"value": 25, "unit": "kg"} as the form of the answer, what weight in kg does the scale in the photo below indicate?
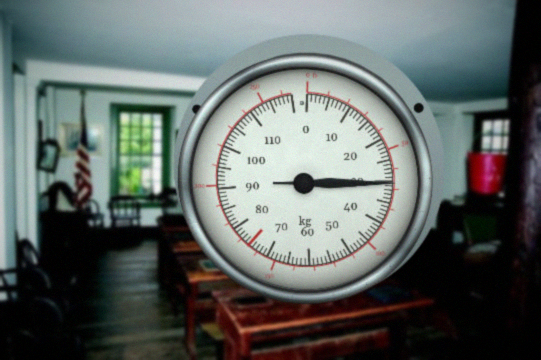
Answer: {"value": 30, "unit": "kg"}
